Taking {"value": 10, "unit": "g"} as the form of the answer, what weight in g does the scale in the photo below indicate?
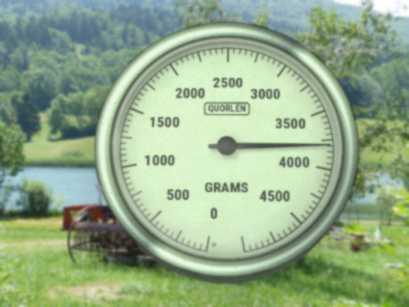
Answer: {"value": 3800, "unit": "g"}
